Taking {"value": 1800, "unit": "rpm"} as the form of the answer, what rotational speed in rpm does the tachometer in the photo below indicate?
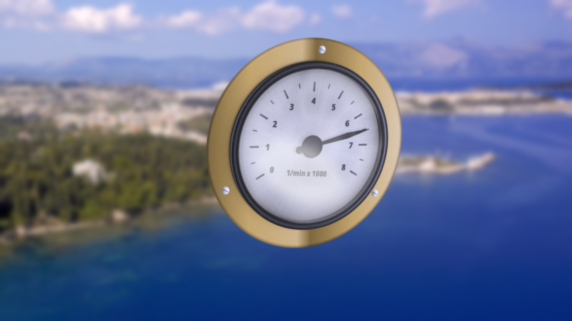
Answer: {"value": 6500, "unit": "rpm"}
